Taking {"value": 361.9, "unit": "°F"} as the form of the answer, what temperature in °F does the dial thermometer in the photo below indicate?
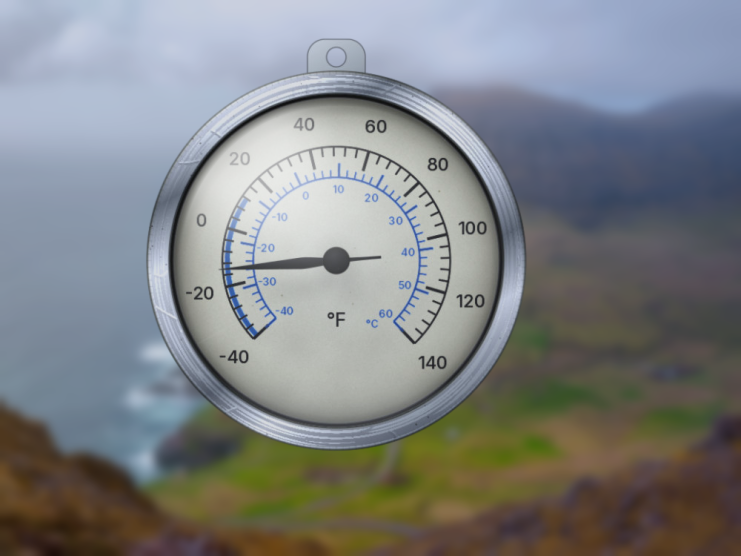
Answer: {"value": -14, "unit": "°F"}
